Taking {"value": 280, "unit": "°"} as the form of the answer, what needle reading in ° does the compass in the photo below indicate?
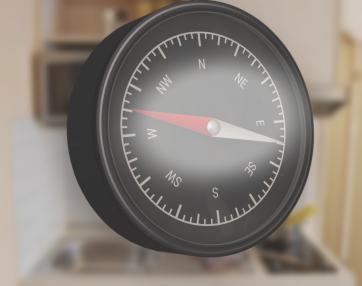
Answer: {"value": 285, "unit": "°"}
